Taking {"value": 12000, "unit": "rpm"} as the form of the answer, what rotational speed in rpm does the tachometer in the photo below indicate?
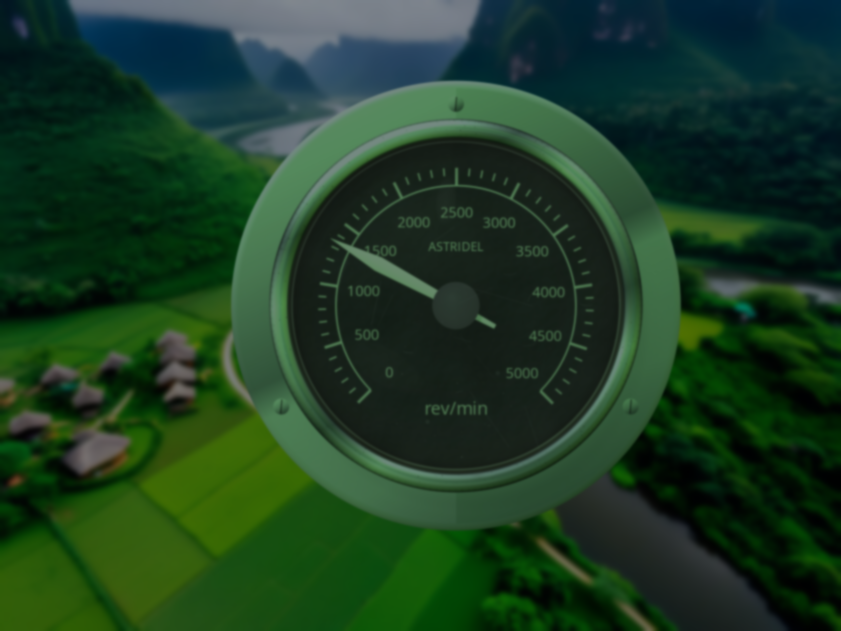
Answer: {"value": 1350, "unit": "rpm"}
